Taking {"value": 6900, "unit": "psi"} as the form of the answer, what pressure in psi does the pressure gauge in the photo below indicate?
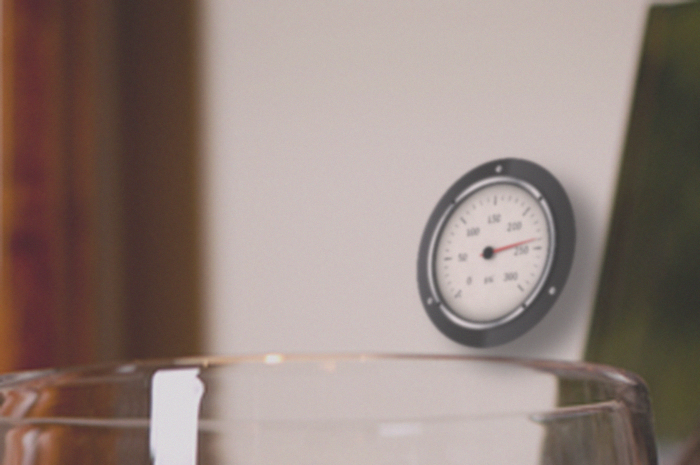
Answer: {"value": 240, "unit": "psi"}
